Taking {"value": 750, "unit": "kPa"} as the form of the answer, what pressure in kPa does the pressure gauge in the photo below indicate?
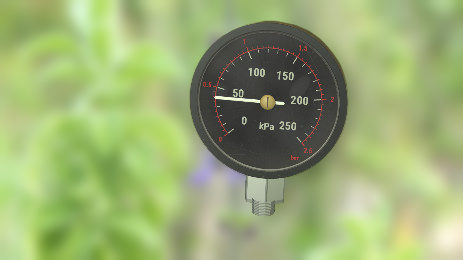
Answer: {"value": 40, "unit": "kPa"}
